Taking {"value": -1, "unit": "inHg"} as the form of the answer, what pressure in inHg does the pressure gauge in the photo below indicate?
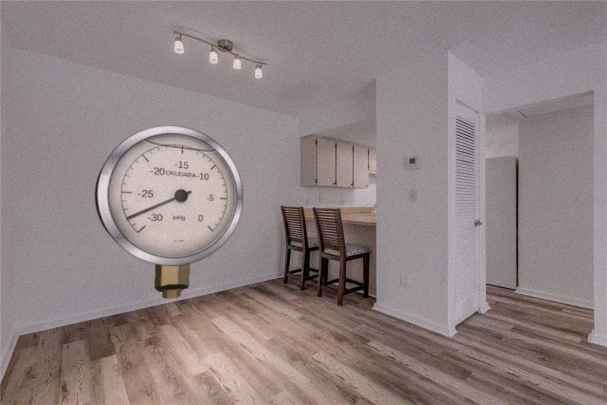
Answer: {"value": -28, "unit": "inHg"}
